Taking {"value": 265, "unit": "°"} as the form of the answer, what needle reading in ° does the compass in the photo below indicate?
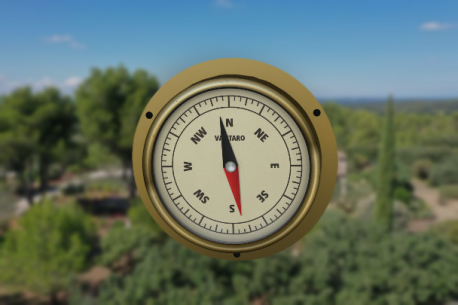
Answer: {"value": 170, "unit": "°"}
